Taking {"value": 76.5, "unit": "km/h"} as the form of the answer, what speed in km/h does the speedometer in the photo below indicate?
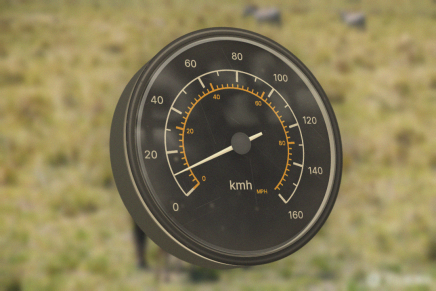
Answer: {"value": 10, "unit": "km/h"}
